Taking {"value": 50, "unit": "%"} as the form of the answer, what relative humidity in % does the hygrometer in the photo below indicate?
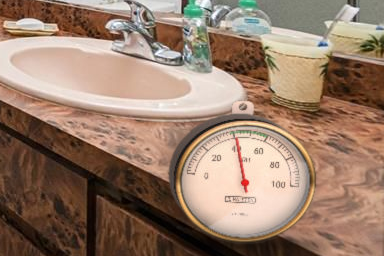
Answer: {"value": 40, "unit": "%"}
